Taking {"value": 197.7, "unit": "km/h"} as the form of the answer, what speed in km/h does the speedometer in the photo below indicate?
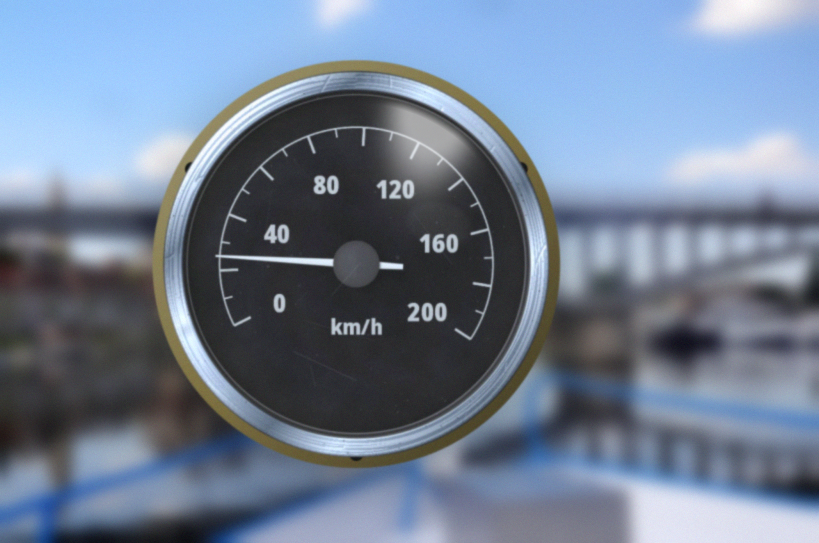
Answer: {"value": 25, "unit": "km/h"}
